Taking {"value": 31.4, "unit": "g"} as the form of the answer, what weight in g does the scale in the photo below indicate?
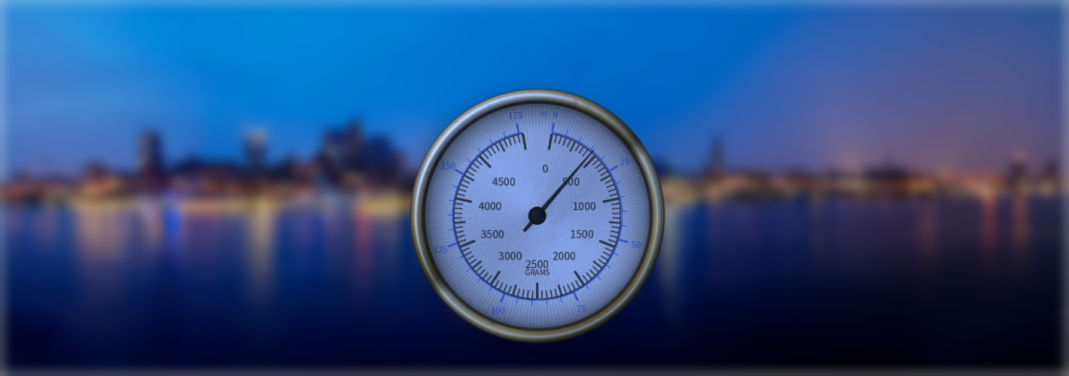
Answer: {"value": 450, "unit": "g"}
